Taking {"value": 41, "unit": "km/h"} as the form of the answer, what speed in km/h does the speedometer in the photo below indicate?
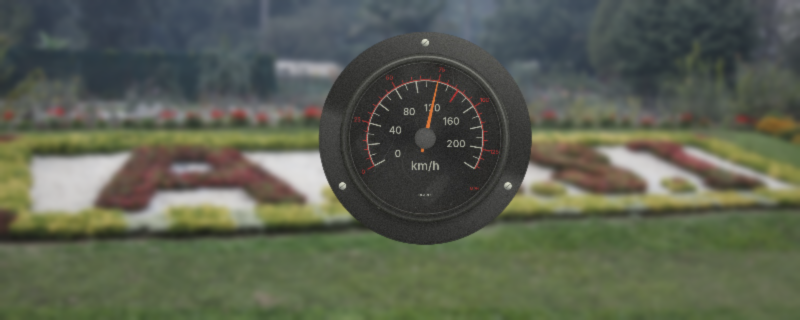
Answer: {"value": 120, "unit": "km/h"}
